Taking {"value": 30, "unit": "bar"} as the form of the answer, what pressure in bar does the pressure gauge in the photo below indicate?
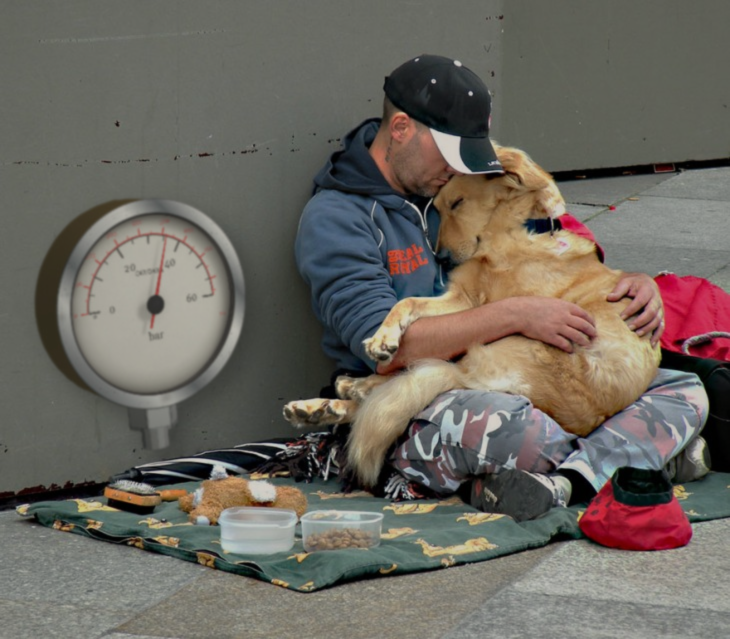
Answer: {"value": 35, "unit": "bar"}
